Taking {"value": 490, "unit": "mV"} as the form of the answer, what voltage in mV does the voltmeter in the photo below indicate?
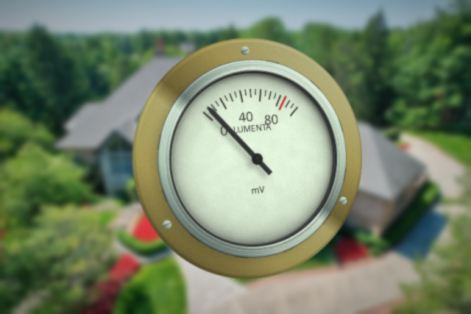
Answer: {"value": 5, "unit": "mV"}
